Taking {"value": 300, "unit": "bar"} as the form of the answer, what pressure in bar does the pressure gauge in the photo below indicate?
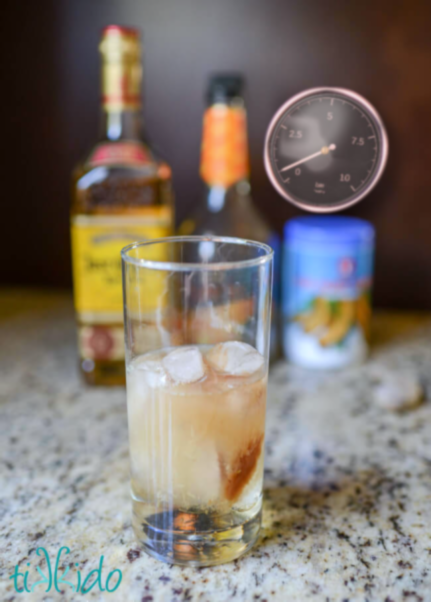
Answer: {"value": 0.5, "unit": "bar"}
